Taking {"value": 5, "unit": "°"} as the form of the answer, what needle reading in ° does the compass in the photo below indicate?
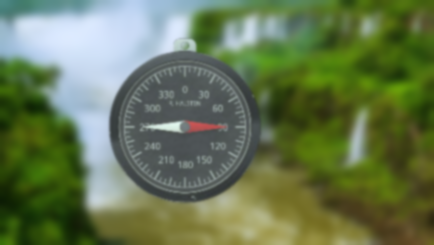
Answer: {"value": 90, "unit": "°"}
